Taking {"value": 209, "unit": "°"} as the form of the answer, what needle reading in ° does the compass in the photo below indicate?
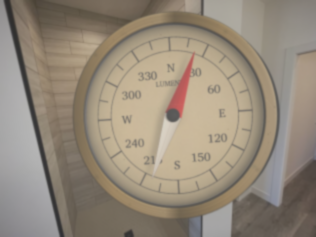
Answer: {"value": 22.5, "unit": "°"}
